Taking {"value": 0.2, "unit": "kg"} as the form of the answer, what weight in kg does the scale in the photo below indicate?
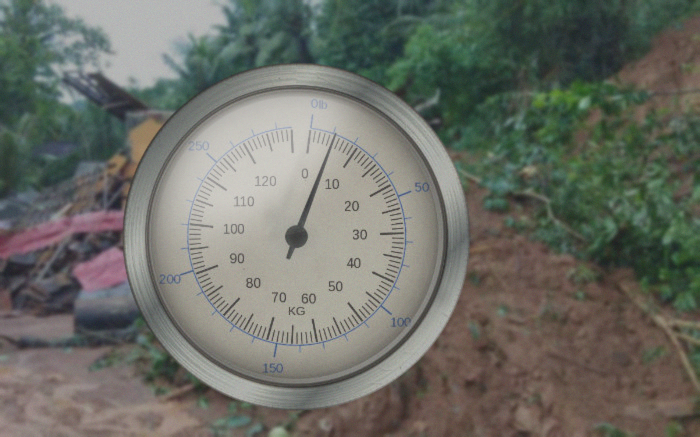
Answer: {"value": 5, "unit": "kg"}
